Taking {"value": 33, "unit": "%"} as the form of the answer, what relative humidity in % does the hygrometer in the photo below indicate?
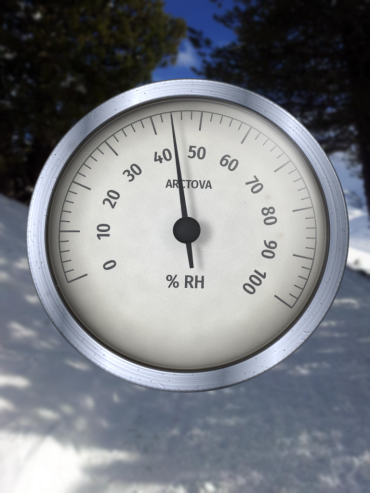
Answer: {"value": 44, "unit": "%"}
